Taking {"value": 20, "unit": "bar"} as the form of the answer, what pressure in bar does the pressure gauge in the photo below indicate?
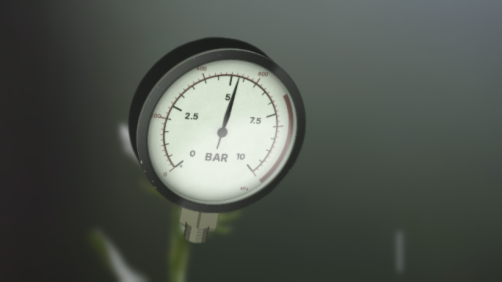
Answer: {"value": 5.25, "unit": "bar"}
